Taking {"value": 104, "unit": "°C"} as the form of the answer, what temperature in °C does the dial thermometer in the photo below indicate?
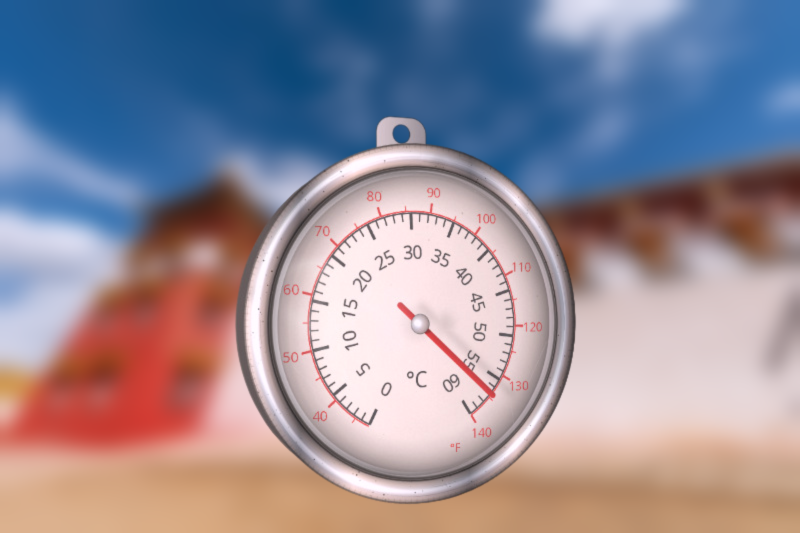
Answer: {"value": 57, "unit": "°C"}
